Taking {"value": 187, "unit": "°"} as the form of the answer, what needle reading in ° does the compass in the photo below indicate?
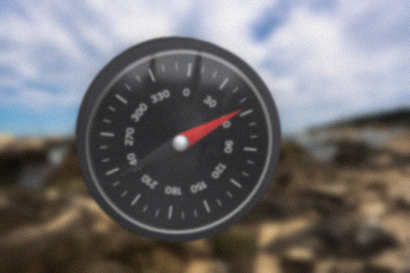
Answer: {"value": 55, "unit": "°"}
